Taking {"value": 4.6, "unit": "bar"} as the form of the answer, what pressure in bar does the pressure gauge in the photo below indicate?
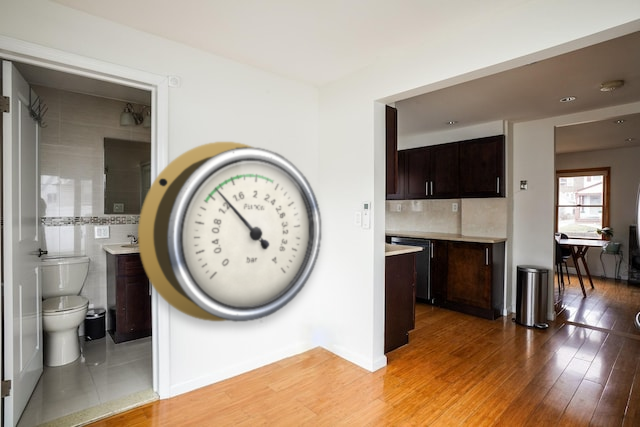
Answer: {"value": 1.3, "unit": "bar"}
